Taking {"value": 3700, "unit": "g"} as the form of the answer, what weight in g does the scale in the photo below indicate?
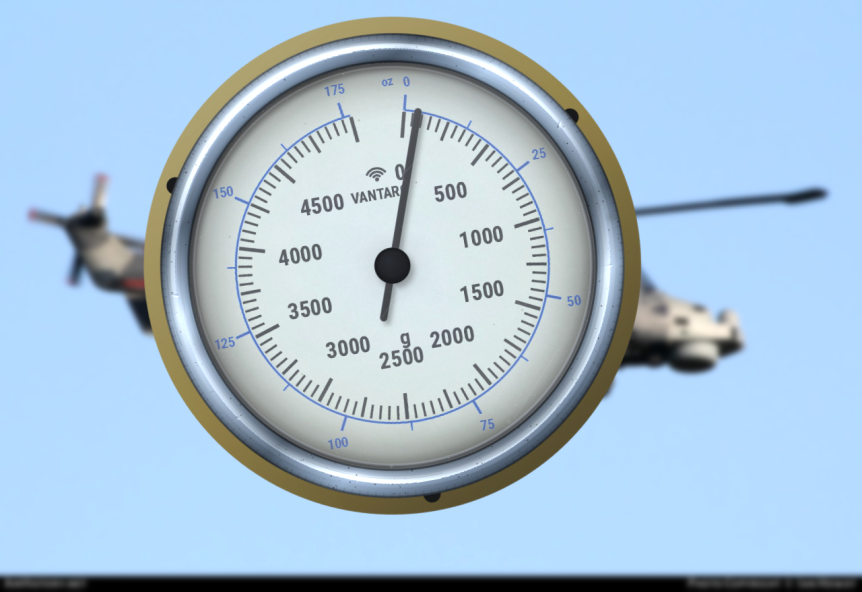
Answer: {"value": 75, "unit": "g"}
